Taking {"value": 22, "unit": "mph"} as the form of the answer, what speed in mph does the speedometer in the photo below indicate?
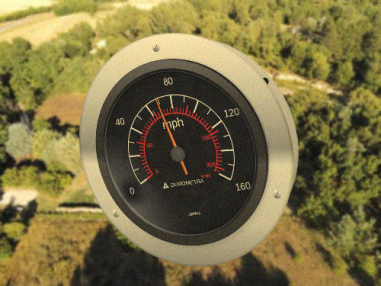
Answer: {"value": 70, "unit": "mph"}
